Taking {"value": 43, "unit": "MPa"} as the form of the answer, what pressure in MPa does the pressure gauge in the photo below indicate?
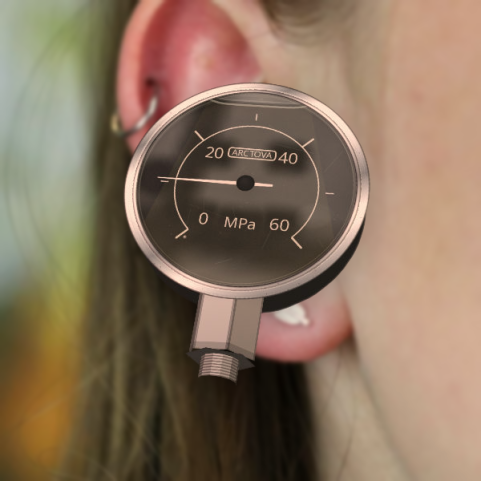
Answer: {"value": 10, "unit": "MPa"}
